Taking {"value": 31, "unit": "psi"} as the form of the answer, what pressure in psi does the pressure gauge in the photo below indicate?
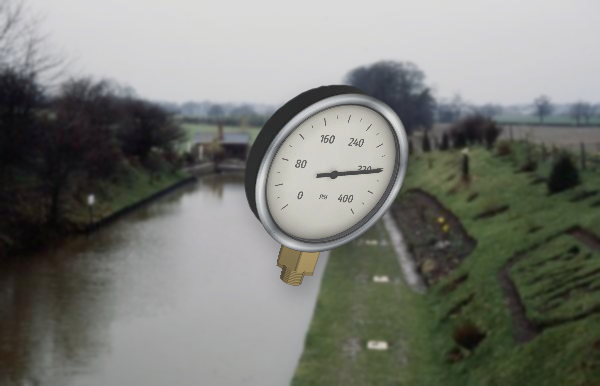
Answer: {"value": 320, "unit": "psi"}
